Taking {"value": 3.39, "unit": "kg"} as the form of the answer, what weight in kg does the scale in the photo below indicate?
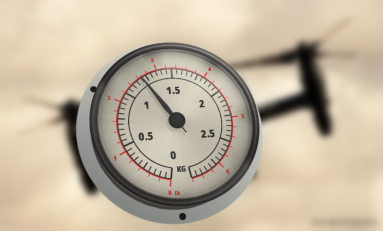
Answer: {"value": 1.2, "unit": "kg"}
